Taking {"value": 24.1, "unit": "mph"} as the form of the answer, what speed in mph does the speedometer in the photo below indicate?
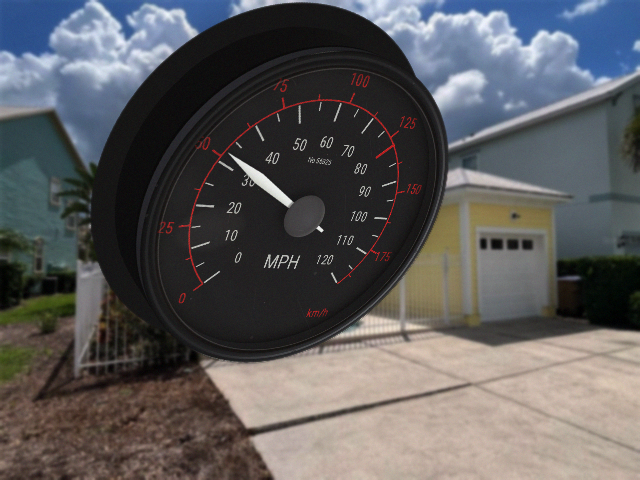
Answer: {"value": 32.5, "unit": "mph"}
